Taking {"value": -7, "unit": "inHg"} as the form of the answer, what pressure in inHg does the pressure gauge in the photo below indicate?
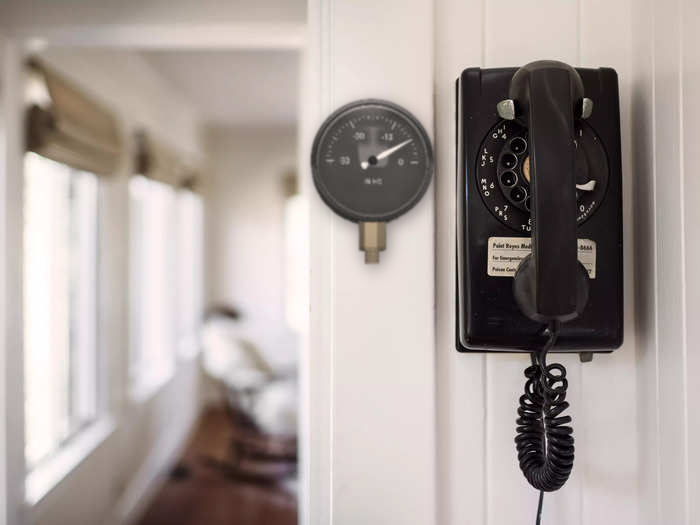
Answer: {"value": -5, "unit": "inHg"}
